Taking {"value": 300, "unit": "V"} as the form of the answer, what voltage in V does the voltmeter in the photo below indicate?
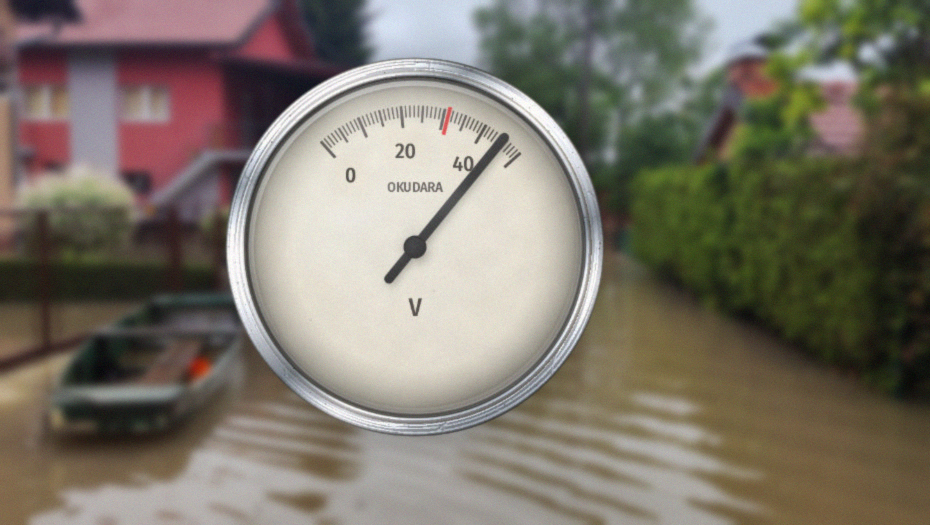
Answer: {"value": 45, "unit": "V"}
